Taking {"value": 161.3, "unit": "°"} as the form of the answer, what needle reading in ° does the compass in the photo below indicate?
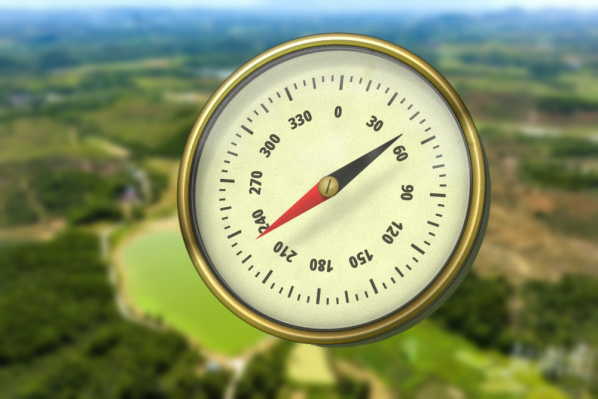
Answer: {"value": 230, "unit": "°"}
